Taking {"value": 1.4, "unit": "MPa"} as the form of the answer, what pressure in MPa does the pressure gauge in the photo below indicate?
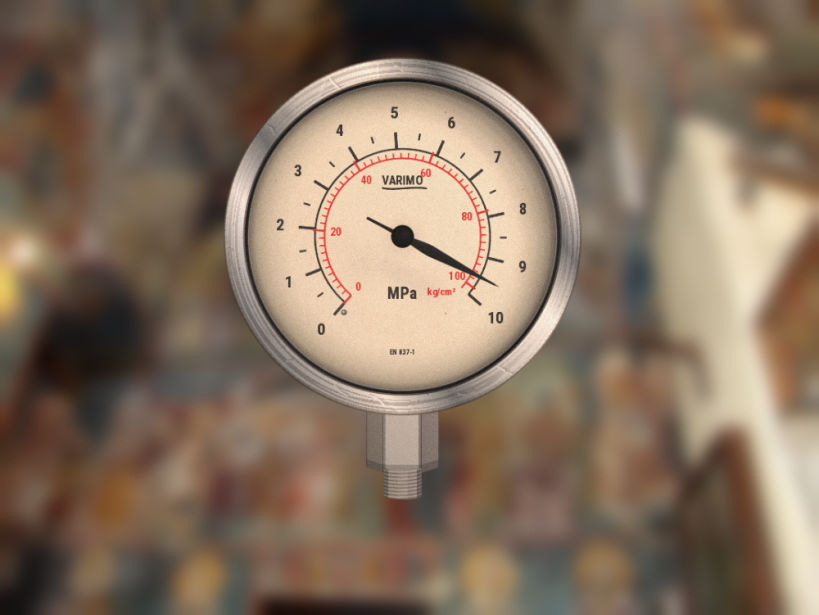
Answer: {"value": 9.5, "unit": "MPa"}
